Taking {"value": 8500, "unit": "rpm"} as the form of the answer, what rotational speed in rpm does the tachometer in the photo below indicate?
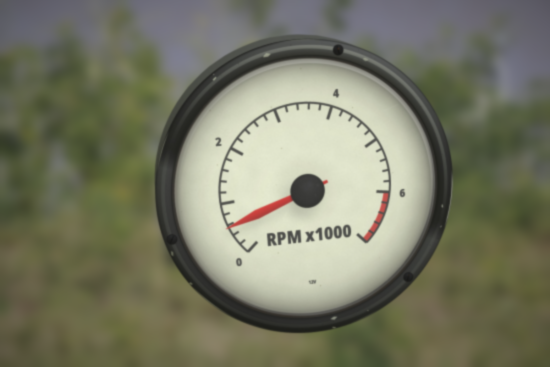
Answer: {"value": 600, "unit": "rpm"}
